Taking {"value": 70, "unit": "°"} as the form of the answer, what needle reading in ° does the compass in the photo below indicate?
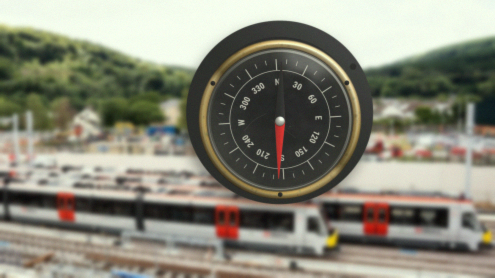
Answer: {"value": 185, "unit": "°"}
